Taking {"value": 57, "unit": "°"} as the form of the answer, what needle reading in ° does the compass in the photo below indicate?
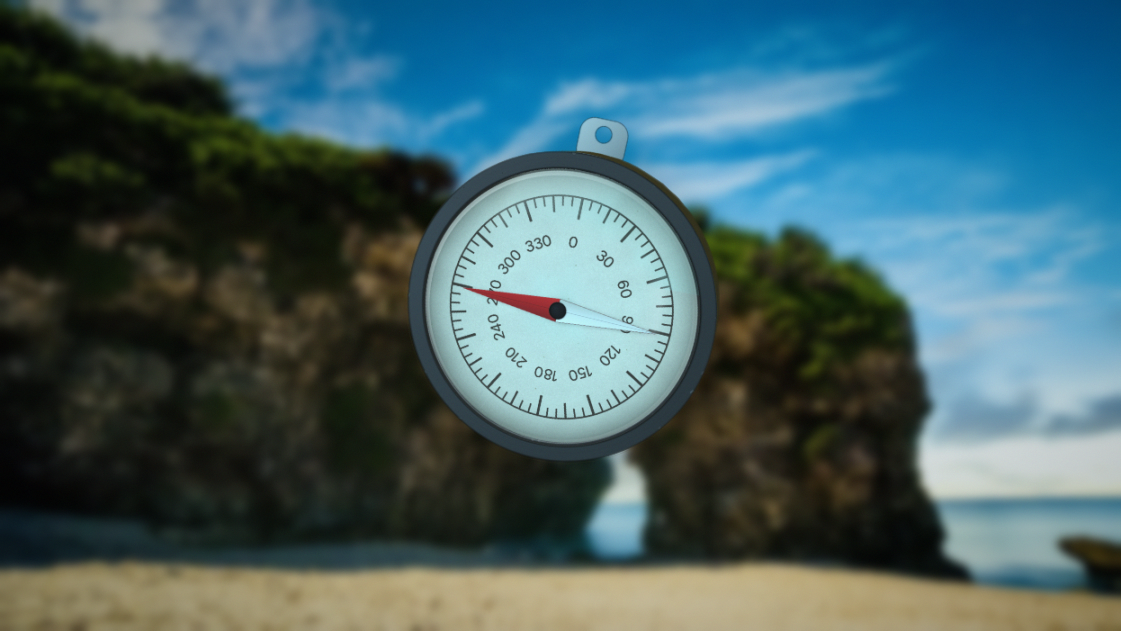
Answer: {"value": 270, "unit": "°"}
